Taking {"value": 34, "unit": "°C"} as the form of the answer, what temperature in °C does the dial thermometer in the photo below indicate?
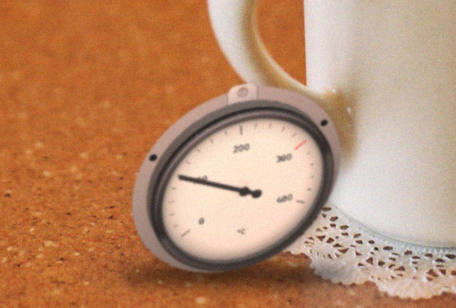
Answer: {"value": 100, "unit": "°C"}
